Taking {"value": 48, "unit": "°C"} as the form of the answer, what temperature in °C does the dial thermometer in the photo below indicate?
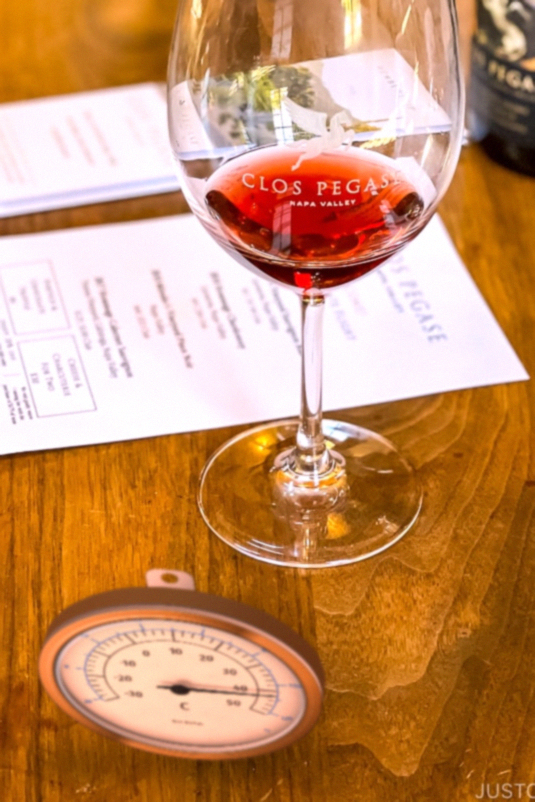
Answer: {"value": 40, "unit": "°C"}
